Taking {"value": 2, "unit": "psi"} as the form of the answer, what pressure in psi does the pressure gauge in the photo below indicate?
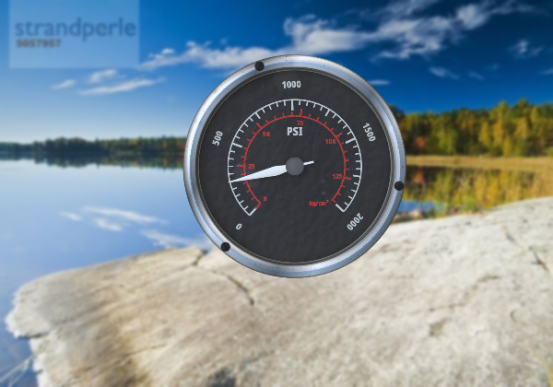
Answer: {"value": 250, "unit": "psi"}
